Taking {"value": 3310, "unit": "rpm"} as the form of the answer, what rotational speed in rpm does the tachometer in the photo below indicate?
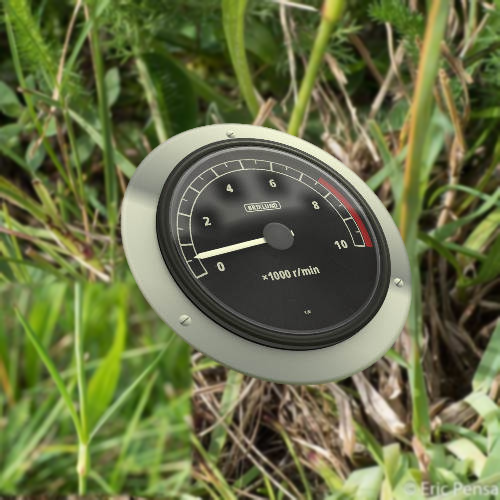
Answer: {"value": 500, "unit": "rpm"}
